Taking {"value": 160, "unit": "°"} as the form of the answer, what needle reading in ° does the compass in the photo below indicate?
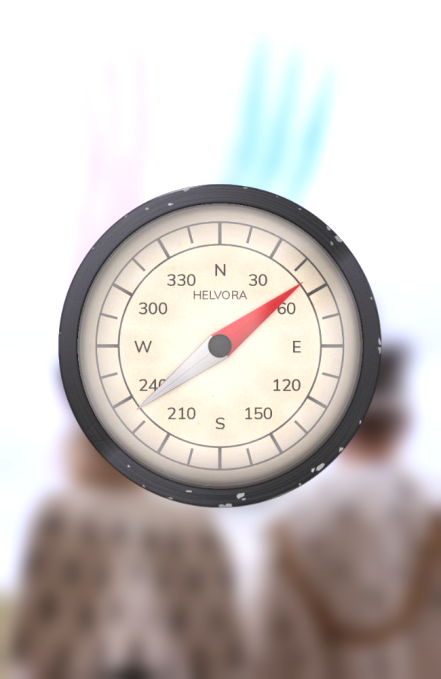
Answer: {"value": 52.5, "unit": "°"}
